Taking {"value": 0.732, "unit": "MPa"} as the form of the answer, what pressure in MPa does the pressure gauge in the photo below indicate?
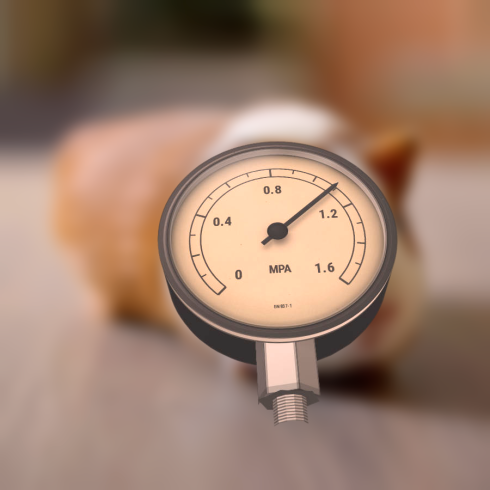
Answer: {"value": 1.1, "unit": "MPa"}
